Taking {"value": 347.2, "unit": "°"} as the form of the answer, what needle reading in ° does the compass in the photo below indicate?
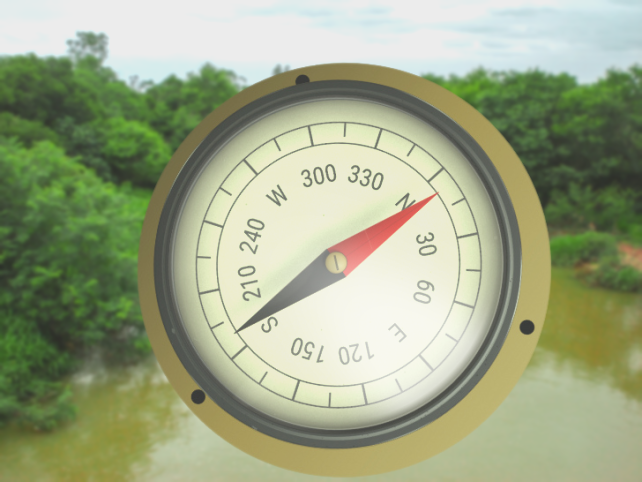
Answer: {"value": 7.5, "unit": "°"}
